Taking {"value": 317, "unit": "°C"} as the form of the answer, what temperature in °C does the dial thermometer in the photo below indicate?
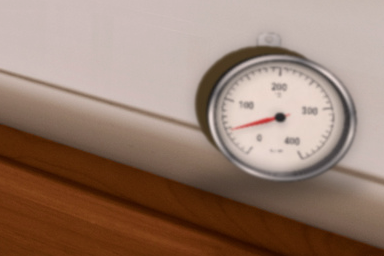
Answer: {"value": 50, "unit": "°C"}
